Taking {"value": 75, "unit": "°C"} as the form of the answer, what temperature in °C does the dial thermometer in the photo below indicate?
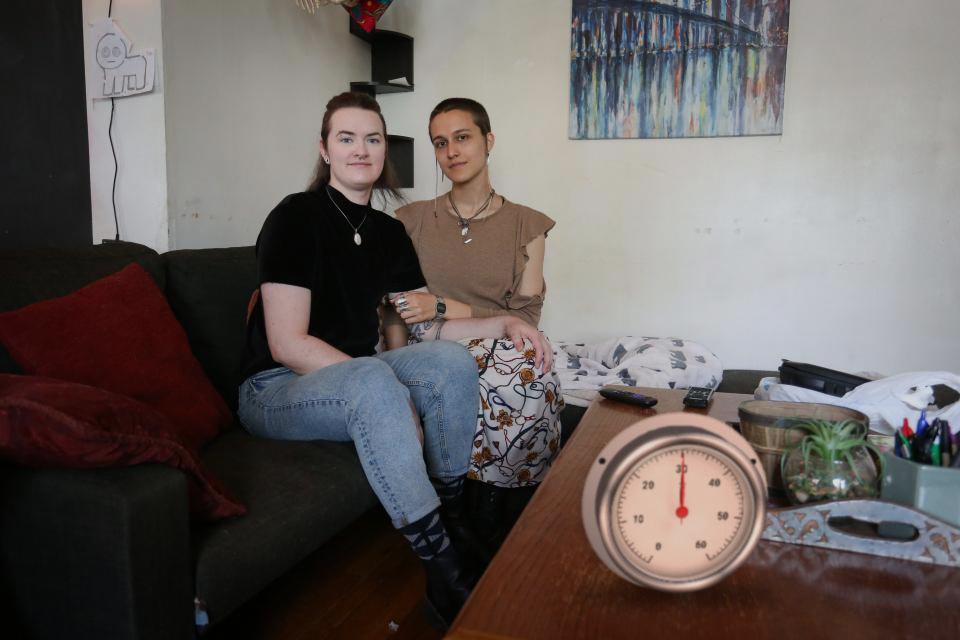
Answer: {"value": 30, "unit": "°C"}
